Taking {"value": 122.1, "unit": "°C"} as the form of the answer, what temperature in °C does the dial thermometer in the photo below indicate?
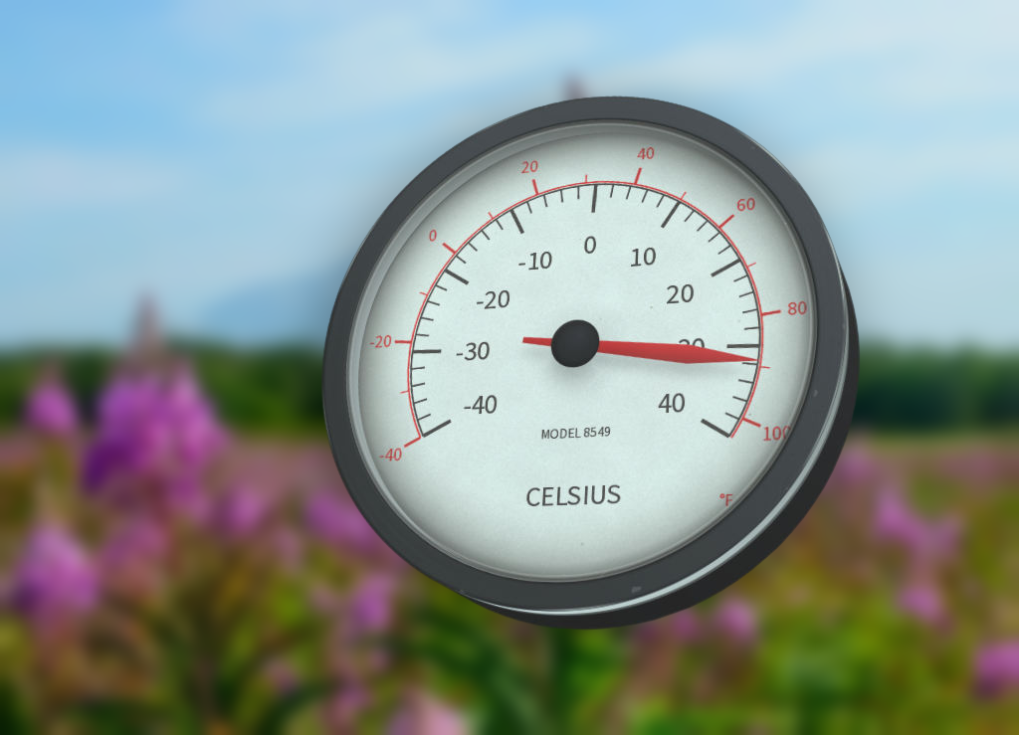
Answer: {"value": 32, "unit": "°C"}
